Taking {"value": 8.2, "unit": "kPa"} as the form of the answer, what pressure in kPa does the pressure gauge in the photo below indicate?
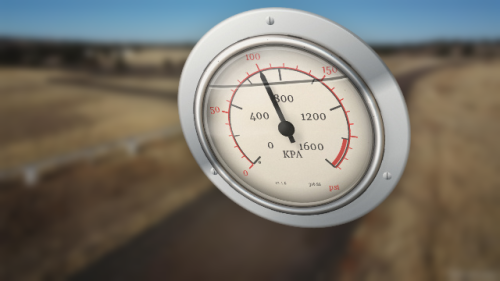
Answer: {"value": 700, "unit": "kPa"}
